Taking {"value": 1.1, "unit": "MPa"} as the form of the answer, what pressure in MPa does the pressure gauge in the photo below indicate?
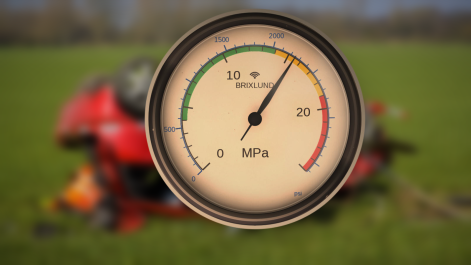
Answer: {"value": 15.5, "unit": "MPa"}
